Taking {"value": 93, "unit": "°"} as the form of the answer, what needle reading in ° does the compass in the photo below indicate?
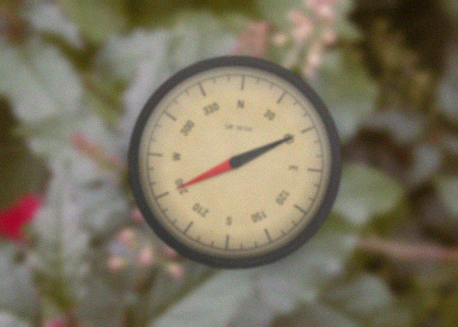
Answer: {"value": 240, "unit": "°"}
